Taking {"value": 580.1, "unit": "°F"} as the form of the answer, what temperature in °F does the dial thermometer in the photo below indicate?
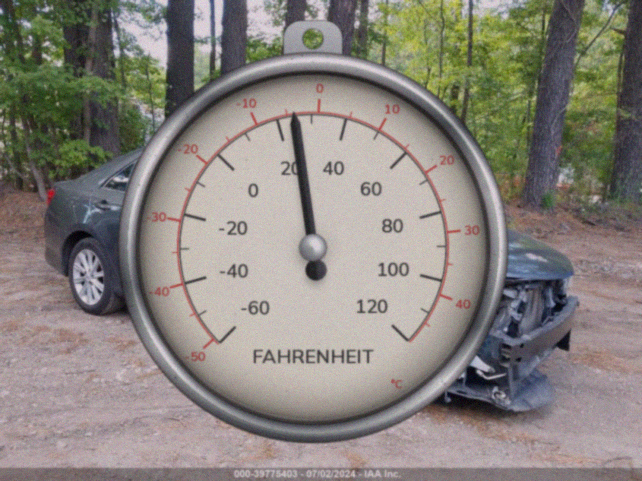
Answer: {"value": 25, "unit": "°F"}
